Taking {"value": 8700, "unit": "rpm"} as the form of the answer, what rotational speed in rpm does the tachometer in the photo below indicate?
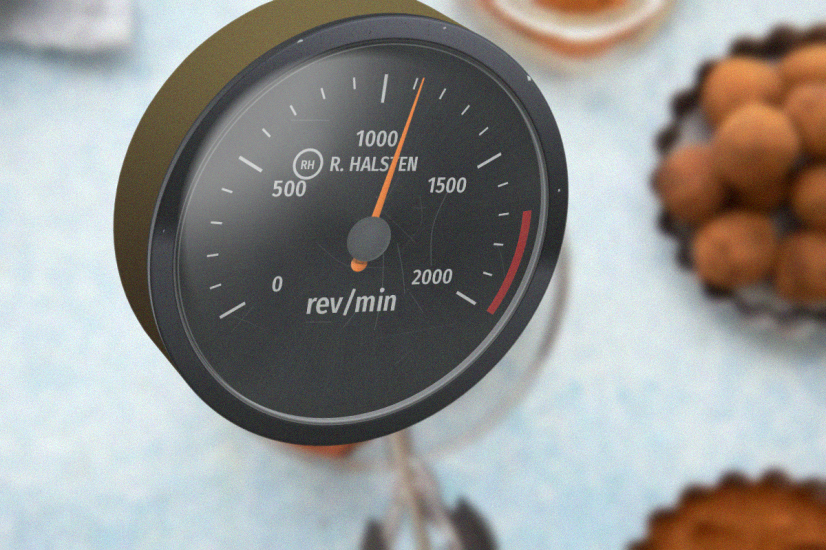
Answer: {"value": 1100, "unit": "rpm"}
